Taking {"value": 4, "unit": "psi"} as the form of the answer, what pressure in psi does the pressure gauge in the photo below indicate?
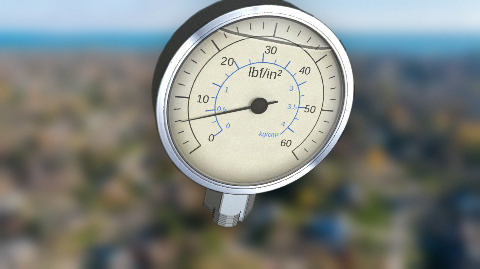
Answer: {"value": 6, "unit": "psi"}
